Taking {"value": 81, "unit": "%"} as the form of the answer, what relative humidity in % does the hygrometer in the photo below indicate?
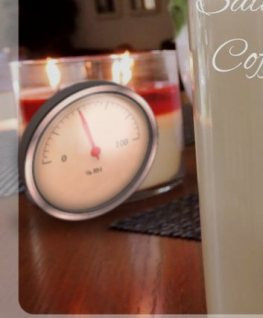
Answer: {"value": 40, "unit": "%"}
